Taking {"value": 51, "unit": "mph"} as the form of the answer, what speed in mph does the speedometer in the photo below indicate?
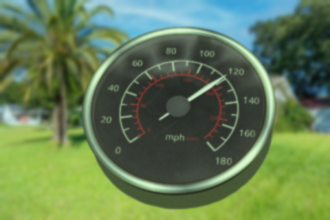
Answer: {"value": 120, "unit": "mph"}
